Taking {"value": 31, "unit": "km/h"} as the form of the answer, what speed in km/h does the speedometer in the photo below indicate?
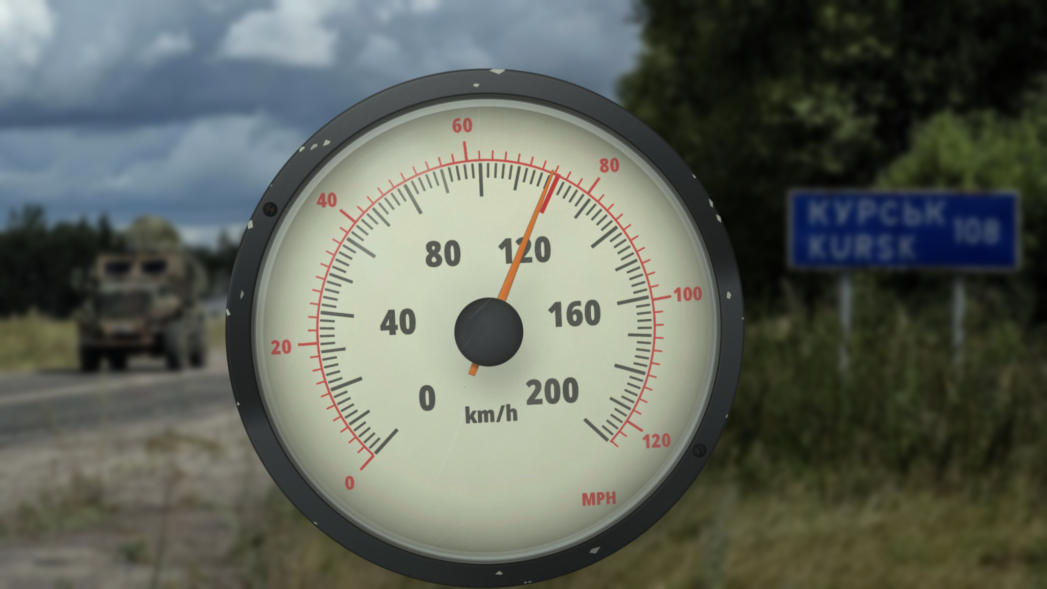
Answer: {"value": 118, "unit": "km/h"}
